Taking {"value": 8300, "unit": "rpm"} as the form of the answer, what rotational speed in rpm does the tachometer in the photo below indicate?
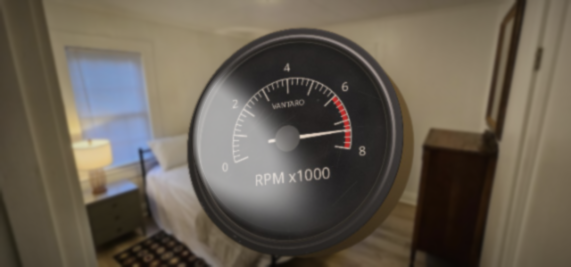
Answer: {"value": 7400, "unit": "rpm"}
